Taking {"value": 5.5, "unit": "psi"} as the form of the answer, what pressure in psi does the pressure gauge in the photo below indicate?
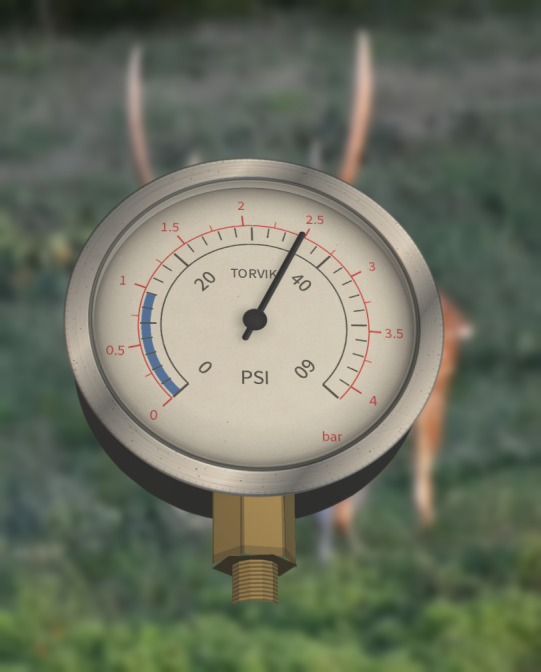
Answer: {"value": 36, "unit": "psi"}
